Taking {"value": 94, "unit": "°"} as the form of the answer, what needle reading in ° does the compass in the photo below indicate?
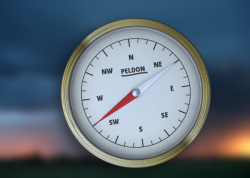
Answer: {"value": 240, "unit": "°"}
